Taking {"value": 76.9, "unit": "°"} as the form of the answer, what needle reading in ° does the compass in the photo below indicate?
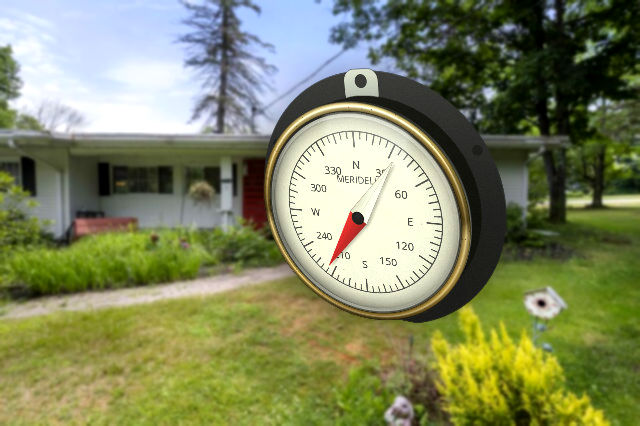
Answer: {"value": 215, "unit": "°"}
